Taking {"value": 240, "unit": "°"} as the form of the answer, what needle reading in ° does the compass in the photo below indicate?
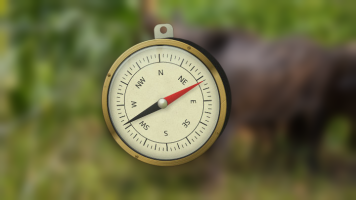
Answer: {"value": 65, "unit": "°"}
